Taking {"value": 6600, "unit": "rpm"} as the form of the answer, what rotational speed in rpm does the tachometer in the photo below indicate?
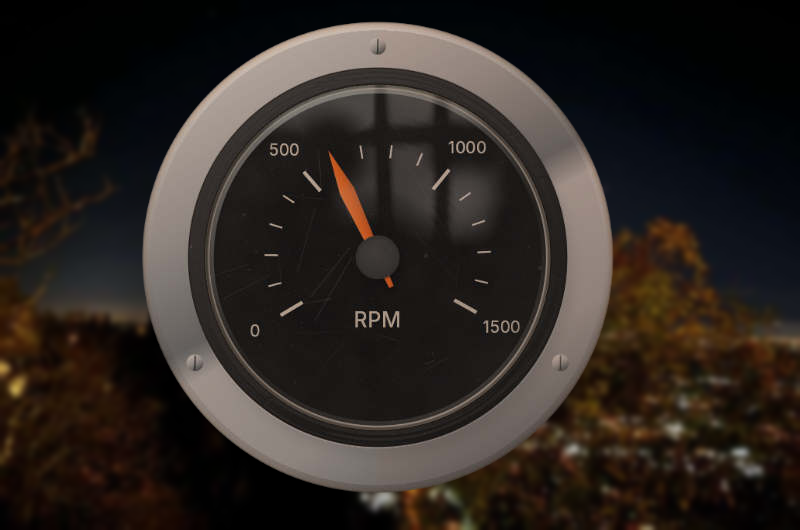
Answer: {"value": 600, "unit": "rpm"}
